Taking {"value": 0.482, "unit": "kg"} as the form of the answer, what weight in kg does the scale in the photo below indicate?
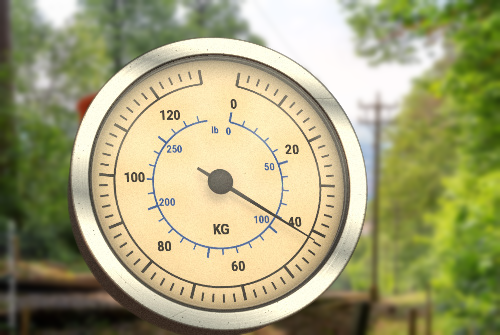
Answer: {"value": 42, "unit": "kg"}
